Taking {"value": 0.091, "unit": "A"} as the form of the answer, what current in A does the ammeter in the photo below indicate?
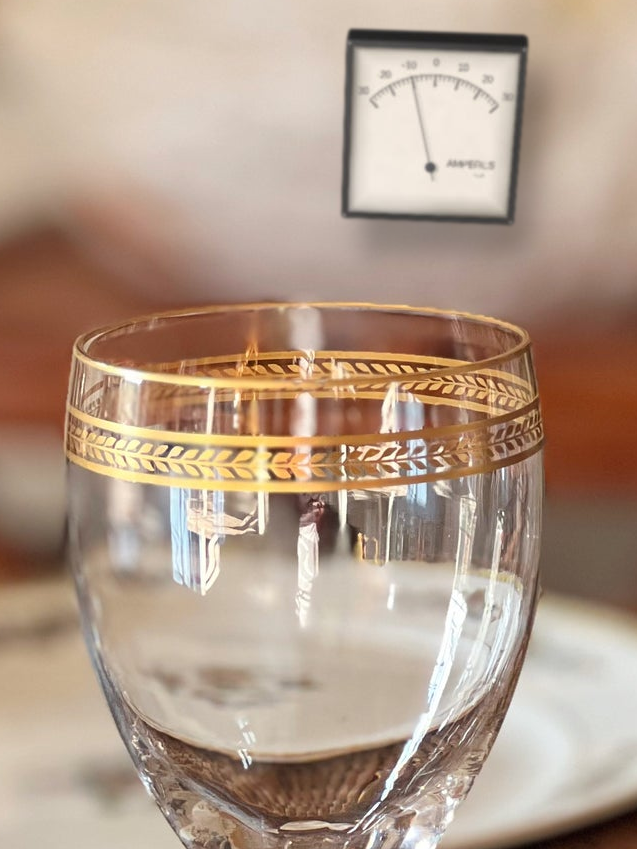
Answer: {"value": -10, "unit": "A"}
